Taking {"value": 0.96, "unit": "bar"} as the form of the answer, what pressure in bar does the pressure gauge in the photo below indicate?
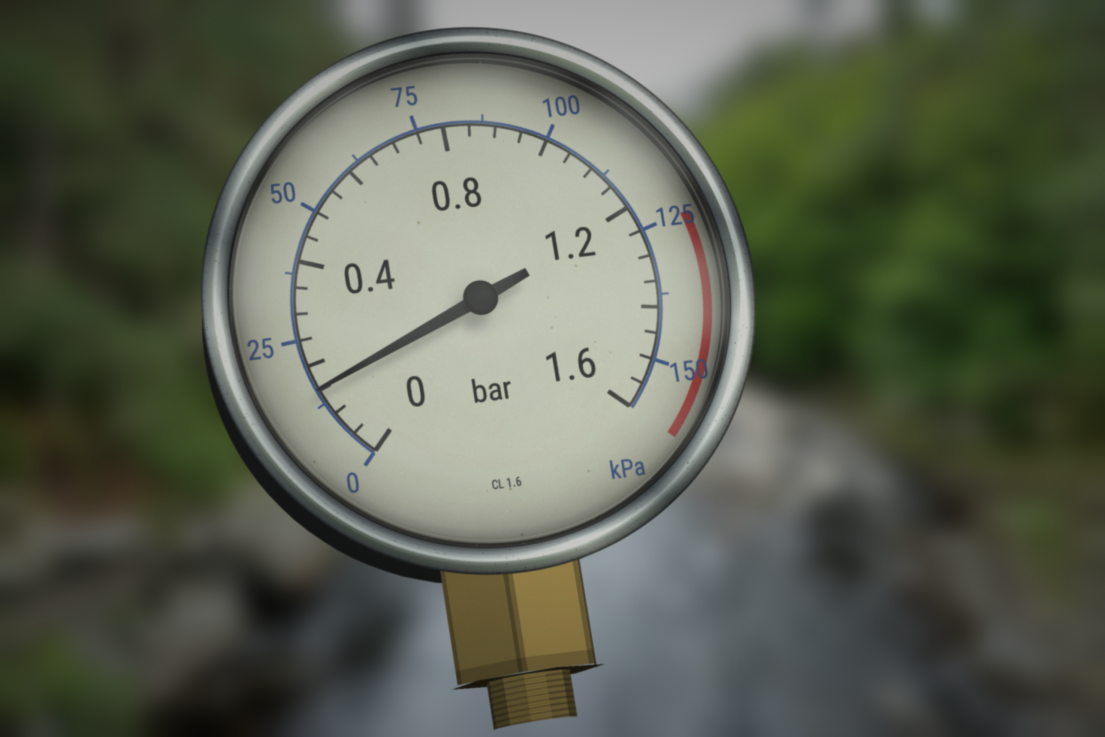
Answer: {"value": 0.15, "unit": "bar"}
